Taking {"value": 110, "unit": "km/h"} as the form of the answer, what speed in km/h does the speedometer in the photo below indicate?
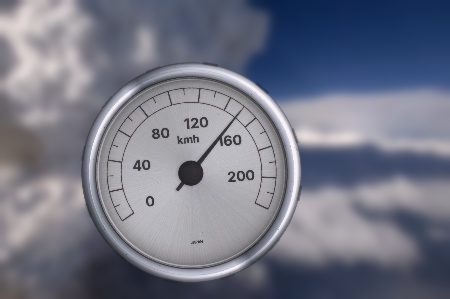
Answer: {"value": 150, "unit": "km/h"}
